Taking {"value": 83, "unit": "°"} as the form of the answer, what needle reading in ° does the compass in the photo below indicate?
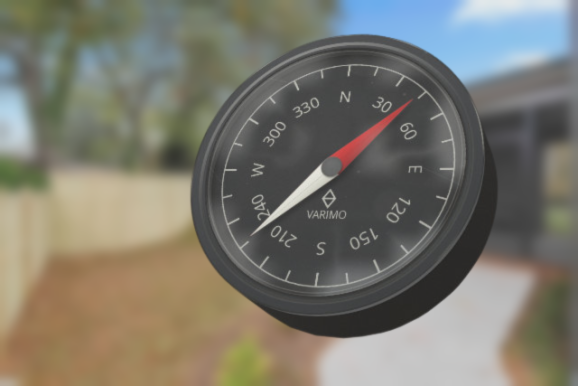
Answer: {"value": 45, "unit": "°"}
